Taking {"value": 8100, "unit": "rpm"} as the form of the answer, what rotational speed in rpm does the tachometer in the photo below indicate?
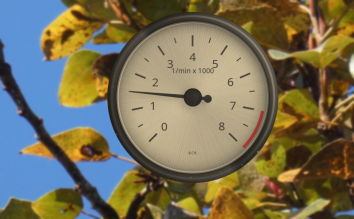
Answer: {"value": 1500, "unit": "rpm"}
